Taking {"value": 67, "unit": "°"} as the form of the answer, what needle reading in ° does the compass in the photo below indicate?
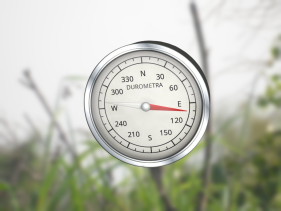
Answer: {"value": 100, "unit": "°"}
